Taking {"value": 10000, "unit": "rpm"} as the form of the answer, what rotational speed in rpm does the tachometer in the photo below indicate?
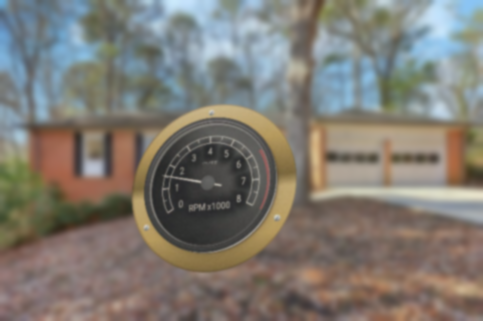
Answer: {"value": 1500, "unit": "rpm"}
